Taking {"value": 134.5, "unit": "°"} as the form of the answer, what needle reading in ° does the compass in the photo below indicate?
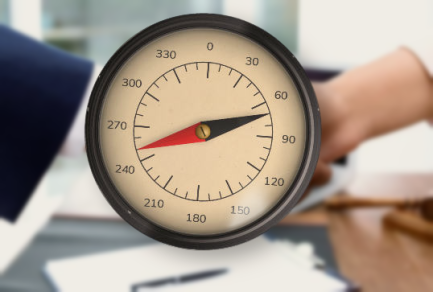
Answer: {"value": 250, "unit": "°"}
